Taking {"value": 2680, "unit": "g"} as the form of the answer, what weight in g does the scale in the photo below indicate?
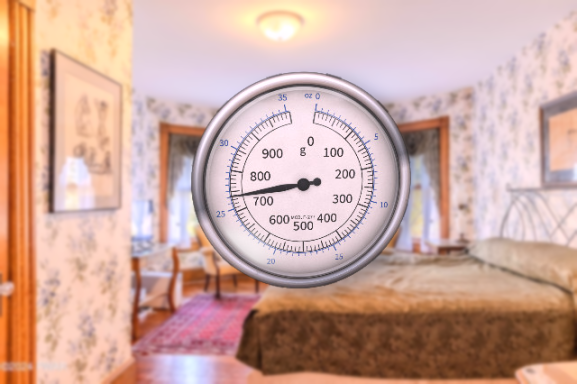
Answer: {"value": 740, "unit": "g"}
